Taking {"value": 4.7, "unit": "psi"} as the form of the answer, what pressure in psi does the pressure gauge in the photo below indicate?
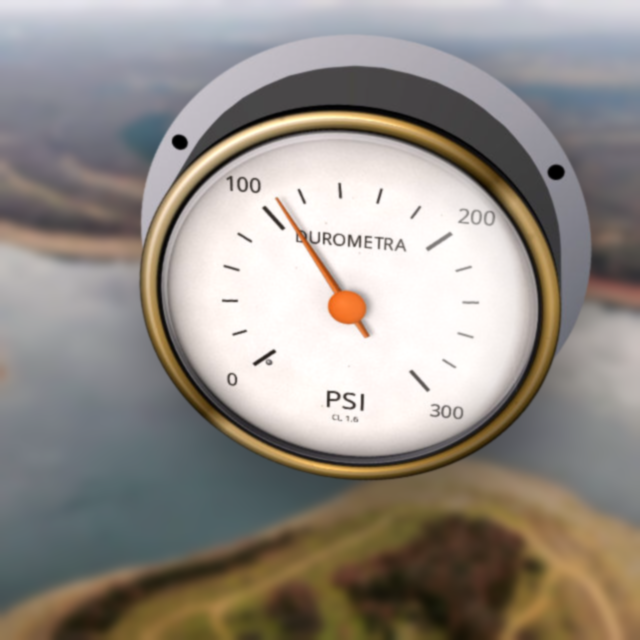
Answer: {"value": 110, "unit": "psi"}
